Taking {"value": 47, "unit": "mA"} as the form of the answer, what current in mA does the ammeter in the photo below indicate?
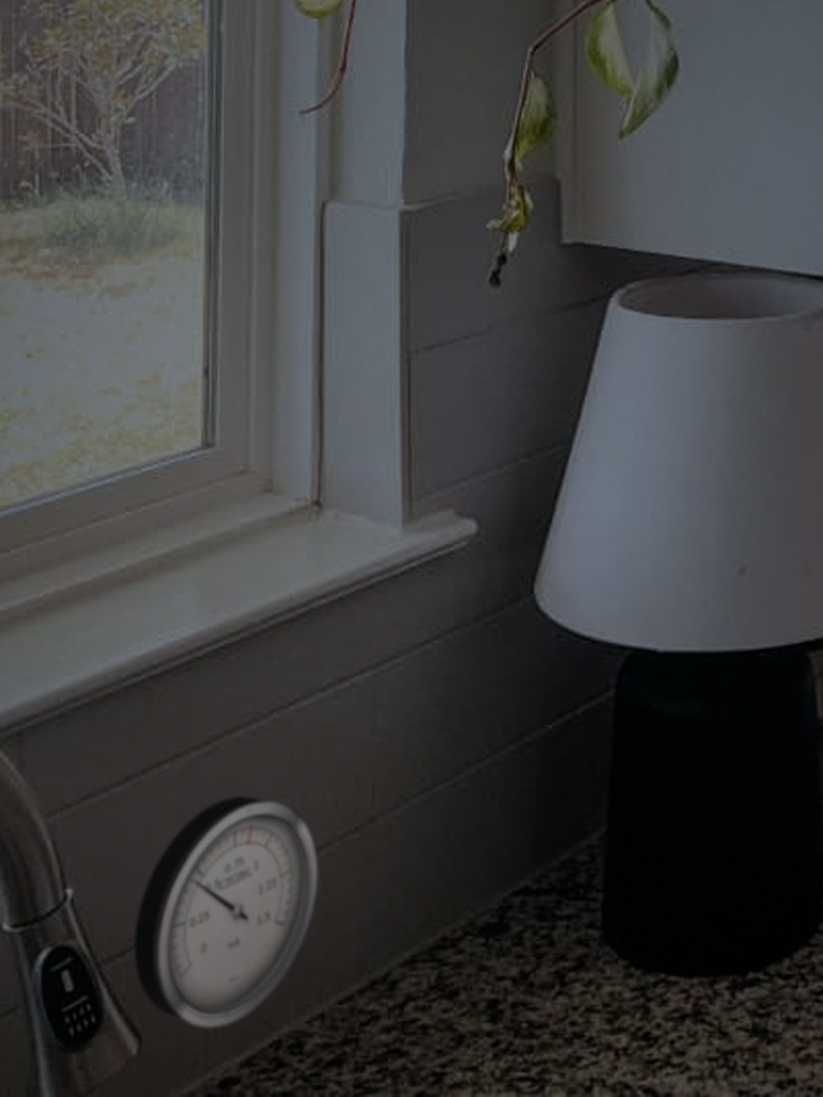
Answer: {"value": 0.45, "unit": "mA"}
